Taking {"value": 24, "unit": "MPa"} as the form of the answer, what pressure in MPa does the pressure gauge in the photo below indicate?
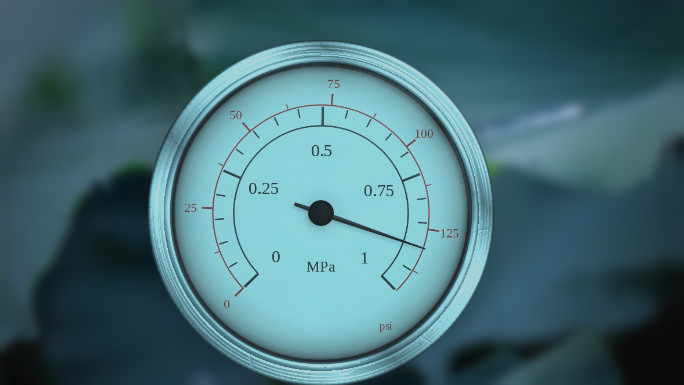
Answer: {"value": 0.9, "unit": "MPa"}
